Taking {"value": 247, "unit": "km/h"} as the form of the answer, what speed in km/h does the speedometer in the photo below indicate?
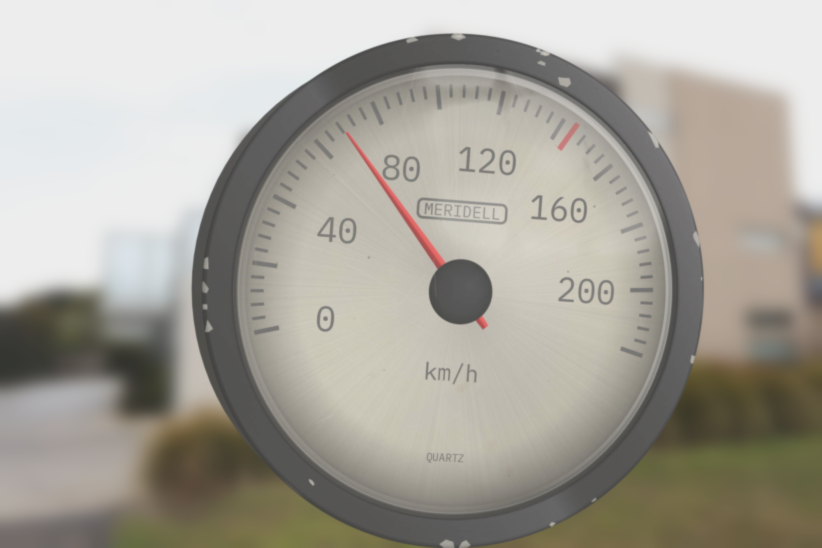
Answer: {"value": 68, "unit": "km/h"}
